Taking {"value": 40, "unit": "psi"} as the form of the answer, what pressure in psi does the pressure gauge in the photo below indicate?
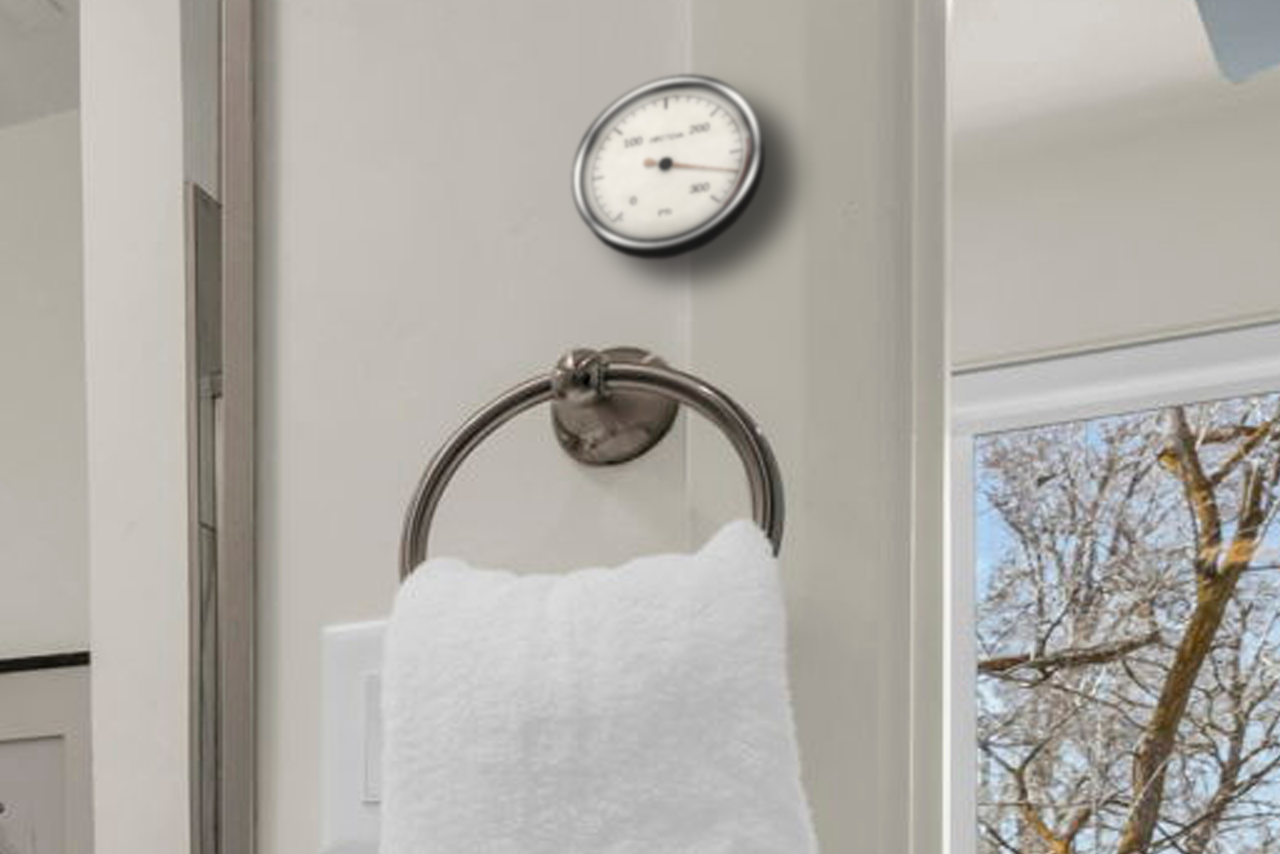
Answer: {"value": 270, "unit": "psi"}
